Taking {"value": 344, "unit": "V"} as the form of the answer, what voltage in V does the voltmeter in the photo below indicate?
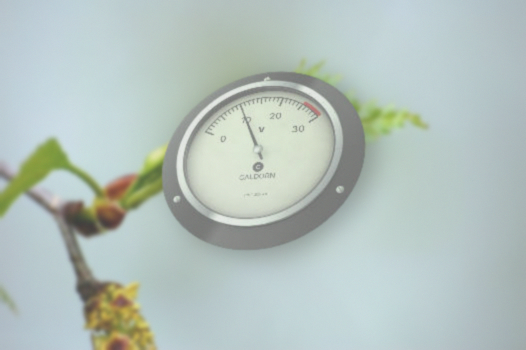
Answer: {"value": 10, "unit": "V"}
